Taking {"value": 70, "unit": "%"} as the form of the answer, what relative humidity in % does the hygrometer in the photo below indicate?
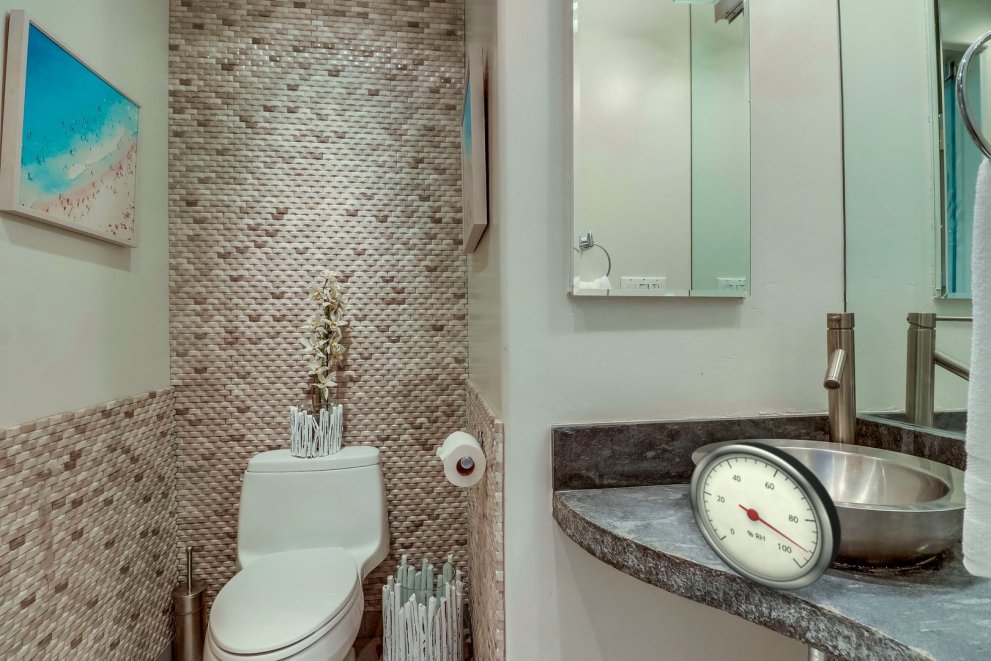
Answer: {"value": 92, "unit": "%"}
